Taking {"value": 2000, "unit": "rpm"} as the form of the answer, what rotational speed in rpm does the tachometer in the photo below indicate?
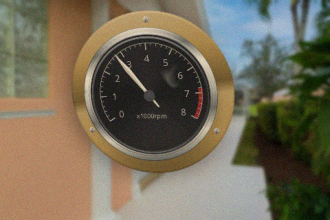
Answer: {"value": 2800, "unit": "rpm"}
